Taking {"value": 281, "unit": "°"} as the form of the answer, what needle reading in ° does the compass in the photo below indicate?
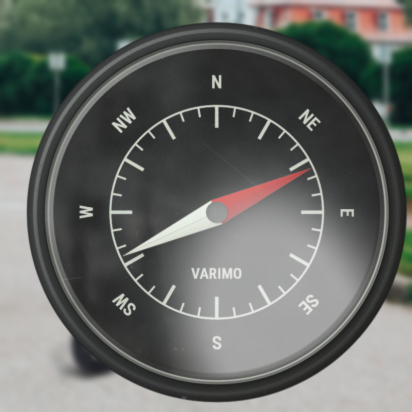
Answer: {"value": 65, "unit": "°"}
